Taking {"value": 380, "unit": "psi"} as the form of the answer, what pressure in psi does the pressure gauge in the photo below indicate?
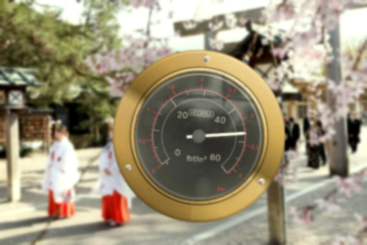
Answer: {"value": 47.5, "unit": "psi"}
